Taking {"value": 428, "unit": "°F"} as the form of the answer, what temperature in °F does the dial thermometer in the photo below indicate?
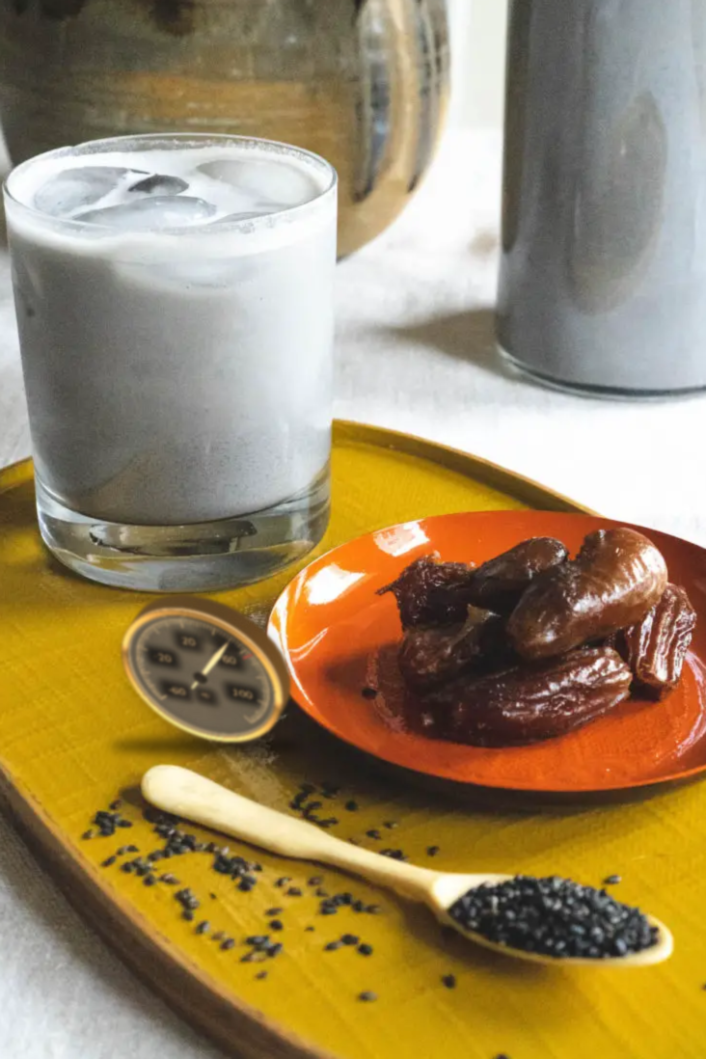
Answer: {"value": 50, "unit": "°F"}
